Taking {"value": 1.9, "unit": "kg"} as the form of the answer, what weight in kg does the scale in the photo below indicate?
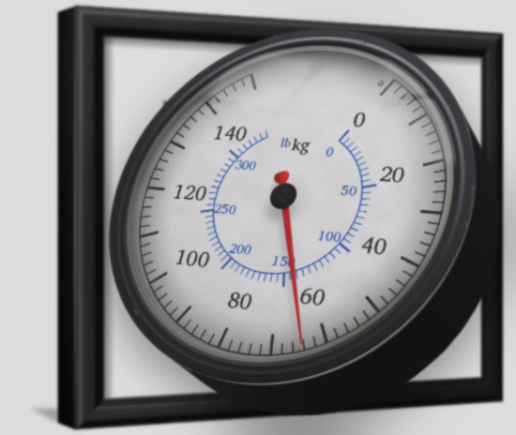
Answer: {"value": 64, "unit": "kg"}
